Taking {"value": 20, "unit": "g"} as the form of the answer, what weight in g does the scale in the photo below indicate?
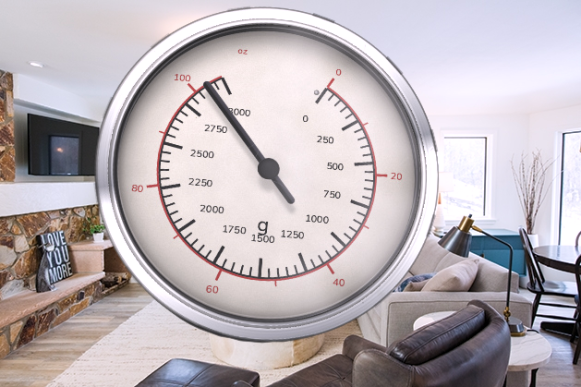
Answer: {"value": 2900, "unit": "g"}
